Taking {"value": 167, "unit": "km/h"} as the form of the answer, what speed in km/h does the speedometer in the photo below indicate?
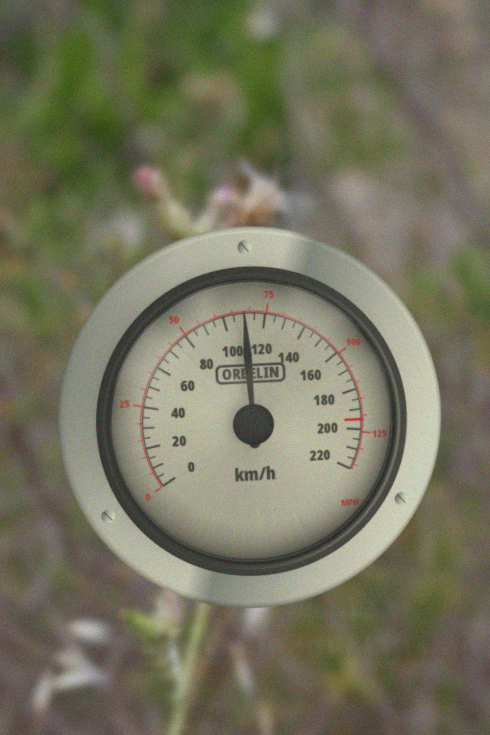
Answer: {"value": 110, "unit": "km/h"}
